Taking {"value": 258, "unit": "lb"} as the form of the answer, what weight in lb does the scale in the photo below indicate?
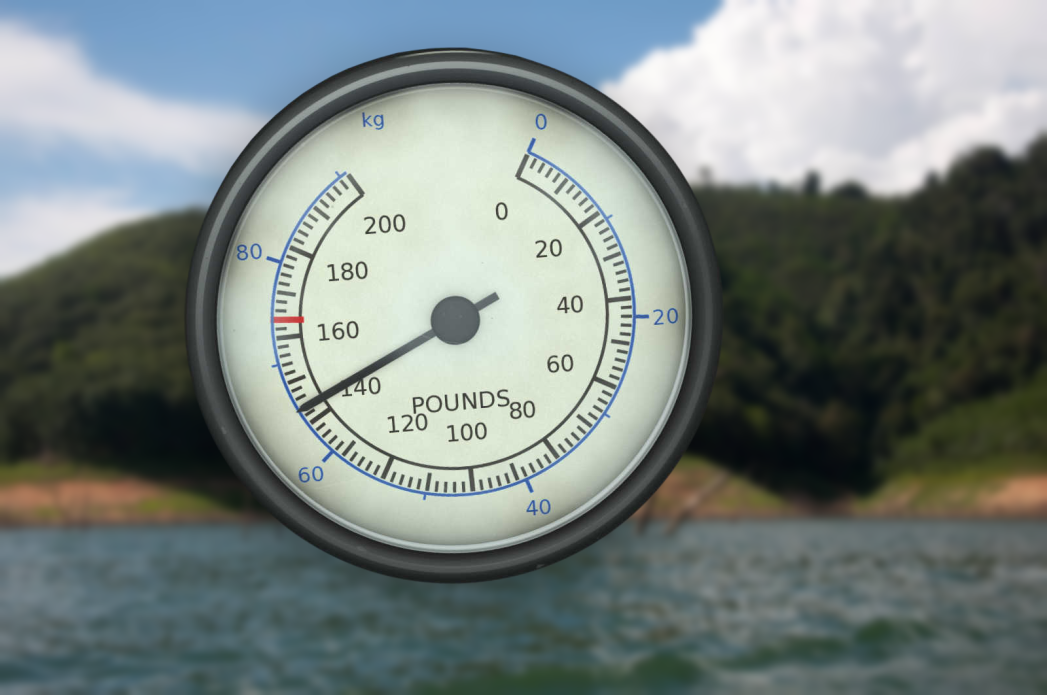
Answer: {"value": 144, "unit": "lb"}
